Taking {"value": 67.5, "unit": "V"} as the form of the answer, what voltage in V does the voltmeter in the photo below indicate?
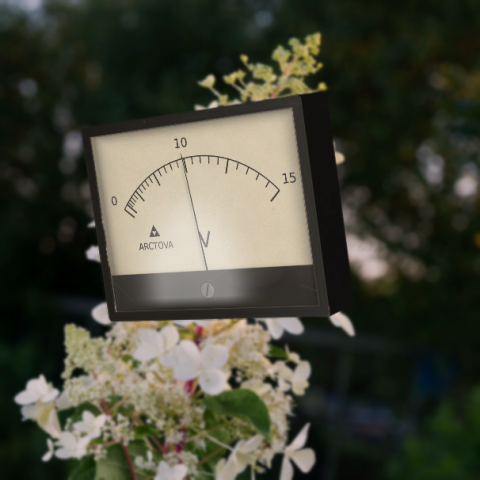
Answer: {"value": 10, "unit": "V"}
